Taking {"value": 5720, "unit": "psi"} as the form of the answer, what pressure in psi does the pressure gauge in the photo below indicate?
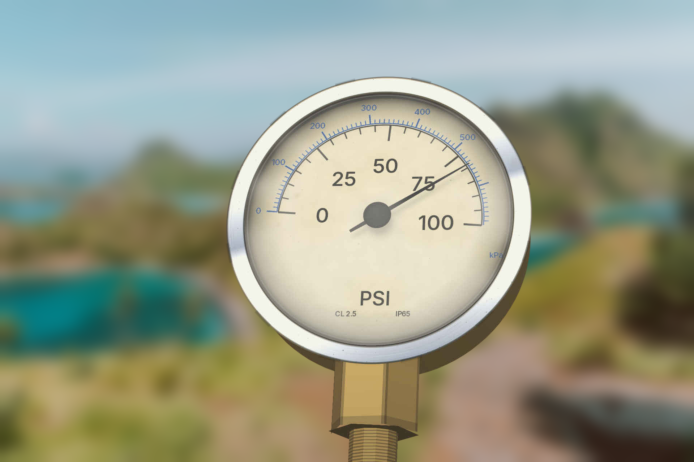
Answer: {"value": 80, "unit": "psi"}
